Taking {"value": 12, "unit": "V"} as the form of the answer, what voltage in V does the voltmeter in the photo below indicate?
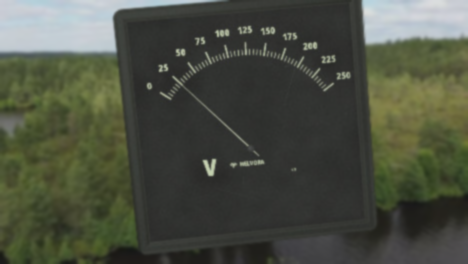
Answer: {"value": 25, "unit": "V"}
